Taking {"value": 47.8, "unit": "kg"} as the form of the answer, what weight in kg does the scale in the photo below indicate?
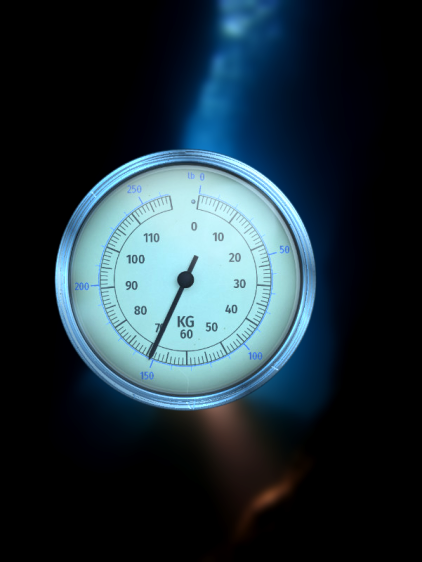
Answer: {"value": 69, "unit": "kg"}
